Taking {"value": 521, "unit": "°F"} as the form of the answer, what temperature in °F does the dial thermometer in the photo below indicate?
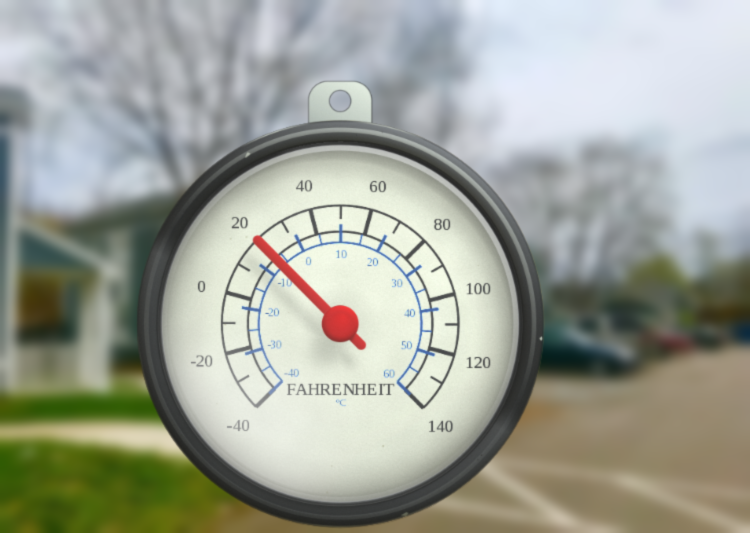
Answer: {"value": 20, "unit": "°F"}
